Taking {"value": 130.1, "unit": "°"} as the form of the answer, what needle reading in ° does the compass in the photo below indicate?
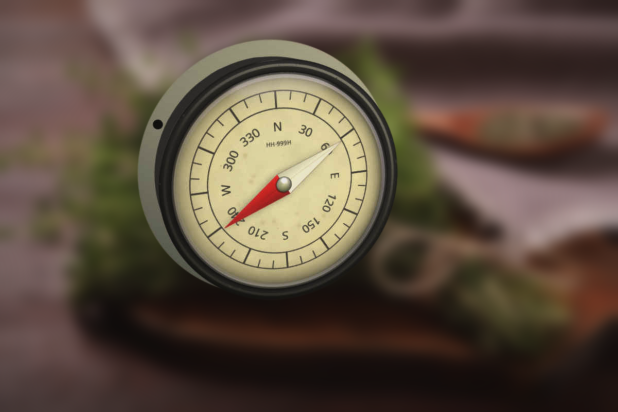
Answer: {"value": 240, "unit": "°"}
